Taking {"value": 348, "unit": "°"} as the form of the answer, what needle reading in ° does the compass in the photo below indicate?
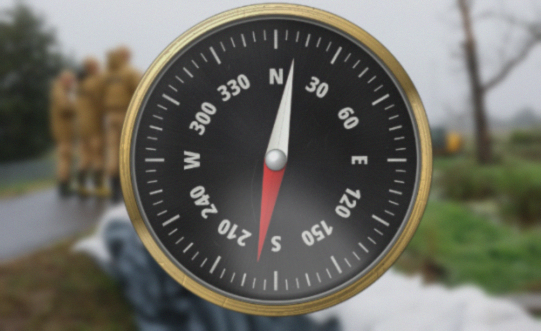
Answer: {"value": 190, "unit": "°"}
